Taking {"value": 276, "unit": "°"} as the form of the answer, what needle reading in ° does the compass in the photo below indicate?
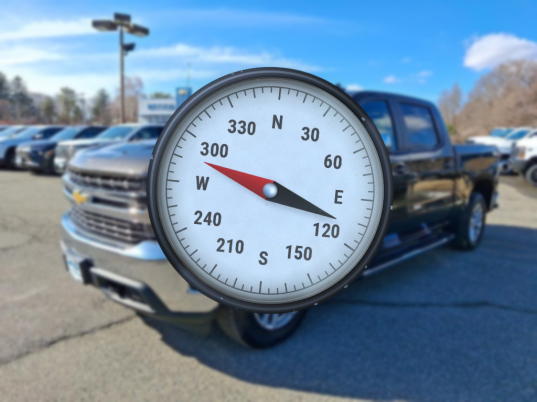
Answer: {"value": 287.5, "unit": "°"}
